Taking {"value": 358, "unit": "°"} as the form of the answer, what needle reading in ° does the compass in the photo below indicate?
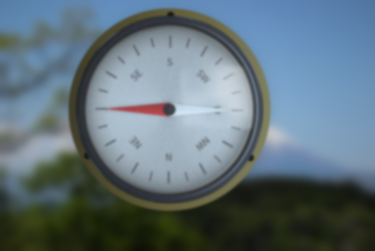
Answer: {"value": 90, "unit": "°"}
